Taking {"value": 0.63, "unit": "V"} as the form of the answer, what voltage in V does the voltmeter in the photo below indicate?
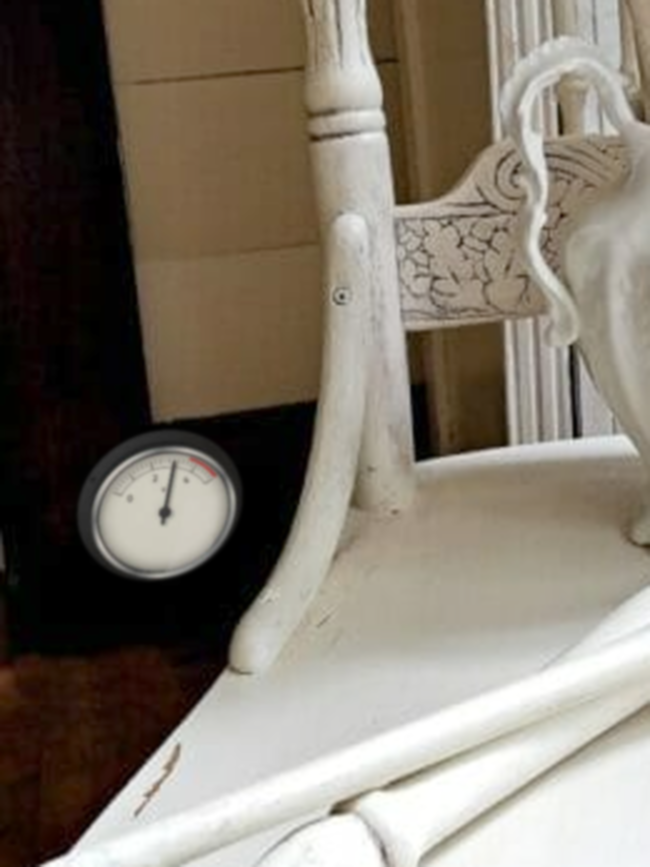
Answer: {"value": 3, "unit": "V"}
